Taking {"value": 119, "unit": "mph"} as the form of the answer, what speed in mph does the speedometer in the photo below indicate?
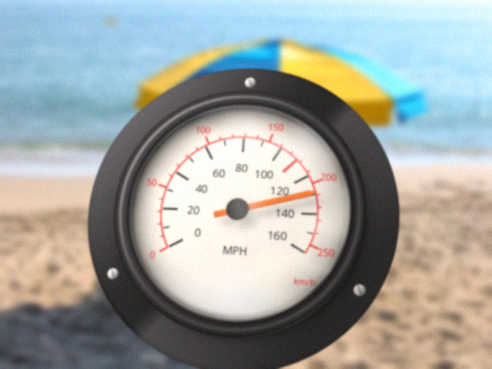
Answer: {"value": 130, "unit": "mph"}
